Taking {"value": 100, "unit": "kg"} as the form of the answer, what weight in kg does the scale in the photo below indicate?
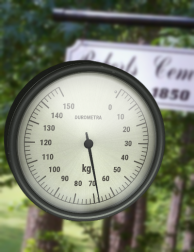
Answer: {"value": 68, "unit": "kg"}
